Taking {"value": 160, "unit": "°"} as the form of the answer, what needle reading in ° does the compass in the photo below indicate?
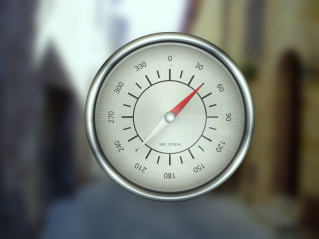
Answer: {"value": 45, "unit": "°"}
